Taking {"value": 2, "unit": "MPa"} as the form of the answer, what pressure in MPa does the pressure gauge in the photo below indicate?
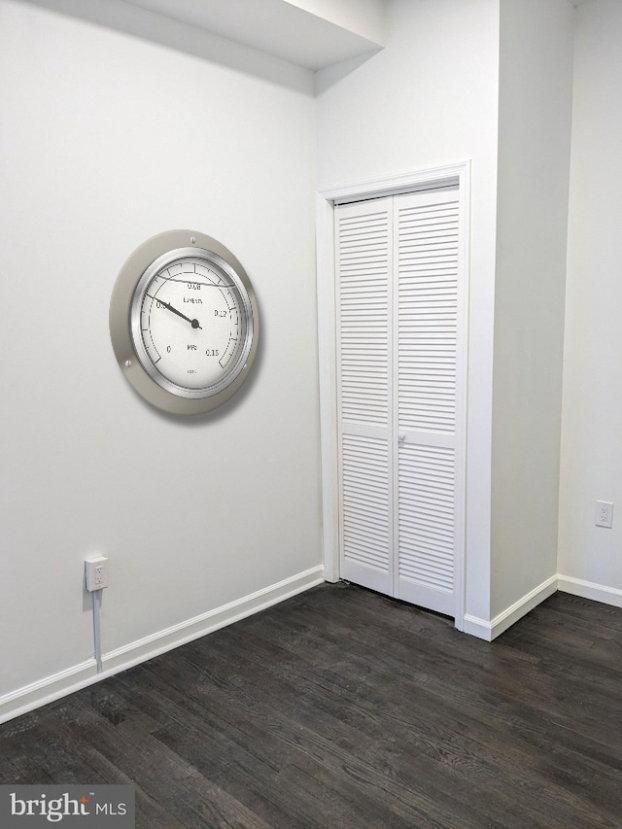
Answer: {"value": 0.04, "unit": "MPa"}
